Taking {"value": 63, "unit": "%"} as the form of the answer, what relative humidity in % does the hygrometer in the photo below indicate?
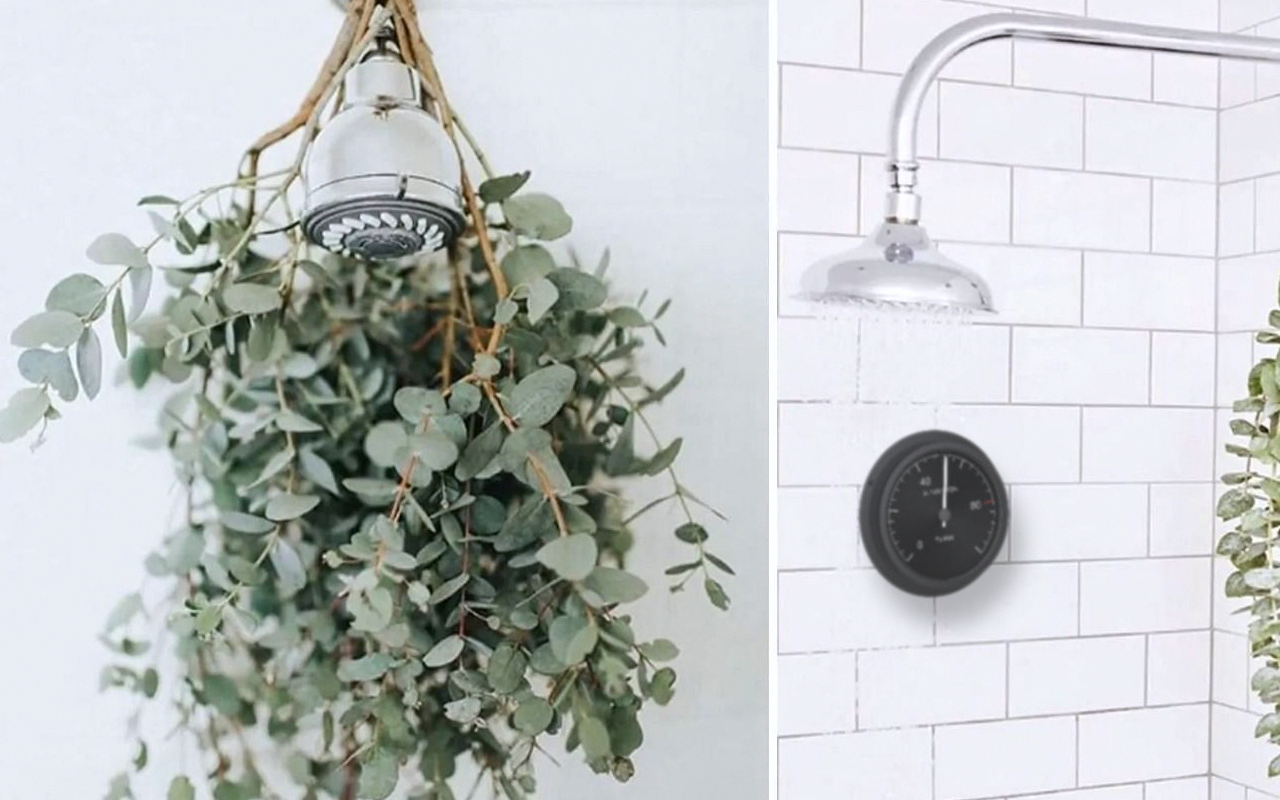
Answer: {"value": 52, "unit": "%"}
